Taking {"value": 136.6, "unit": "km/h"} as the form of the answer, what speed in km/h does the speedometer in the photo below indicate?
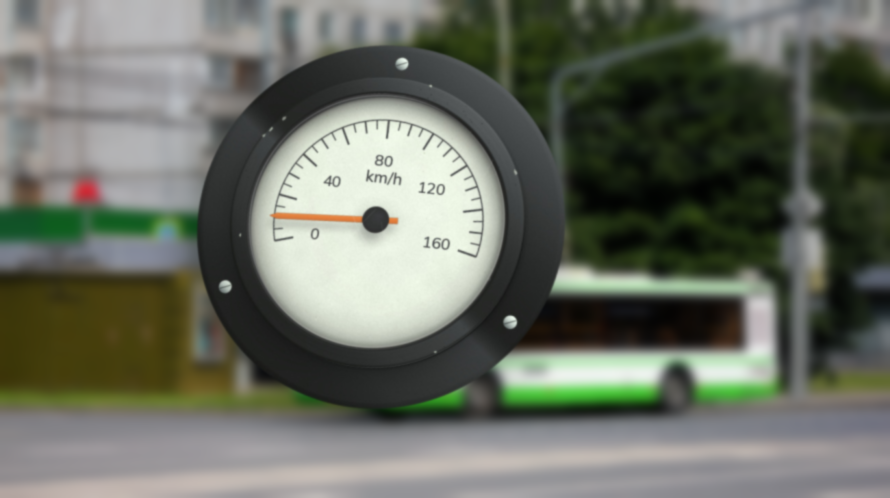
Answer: {"value": 10, "unit": "km/h"}
